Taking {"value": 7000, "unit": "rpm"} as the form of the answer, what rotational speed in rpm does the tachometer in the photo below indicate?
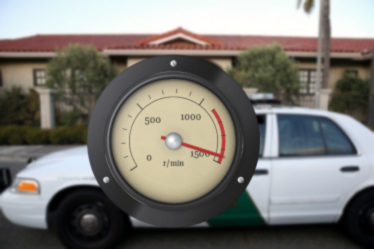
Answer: {"value": 1450, "unit": "rpm"}
